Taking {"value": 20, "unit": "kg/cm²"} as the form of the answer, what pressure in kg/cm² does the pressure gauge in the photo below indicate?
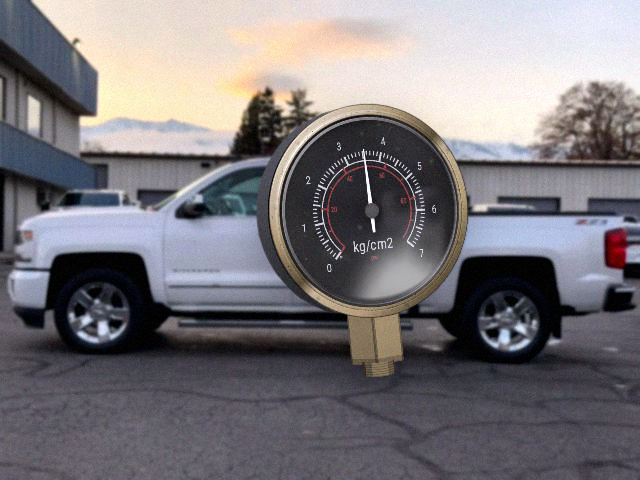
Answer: {"value": 3.5, "unit": "kg/cm²"}
